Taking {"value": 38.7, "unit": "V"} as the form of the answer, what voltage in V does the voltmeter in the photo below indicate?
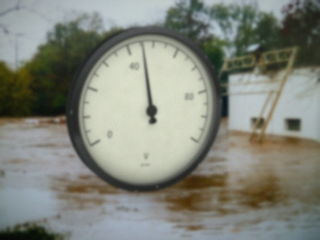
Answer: {"value": 45, "unit": "V"}
